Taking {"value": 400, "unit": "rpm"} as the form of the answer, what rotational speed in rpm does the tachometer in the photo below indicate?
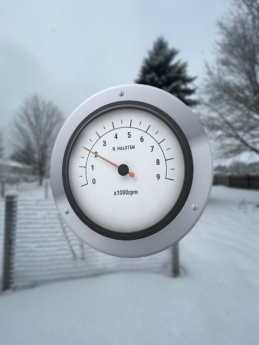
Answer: {"value": 2000, "unit": "rpm"}
